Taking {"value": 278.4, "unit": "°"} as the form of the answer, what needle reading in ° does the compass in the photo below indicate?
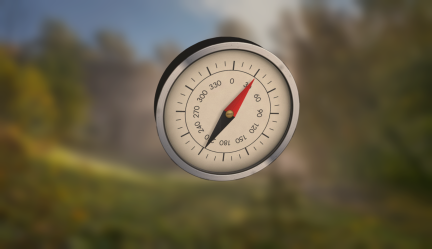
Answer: {"value": 30, "unit": "°"}
